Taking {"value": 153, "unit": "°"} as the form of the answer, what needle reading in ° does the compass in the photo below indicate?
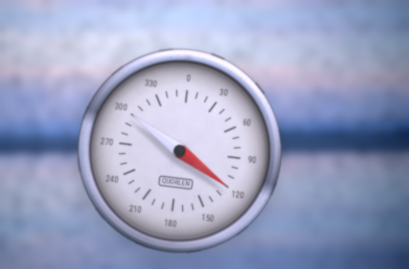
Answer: {"value": 120, "unit": "°"}
